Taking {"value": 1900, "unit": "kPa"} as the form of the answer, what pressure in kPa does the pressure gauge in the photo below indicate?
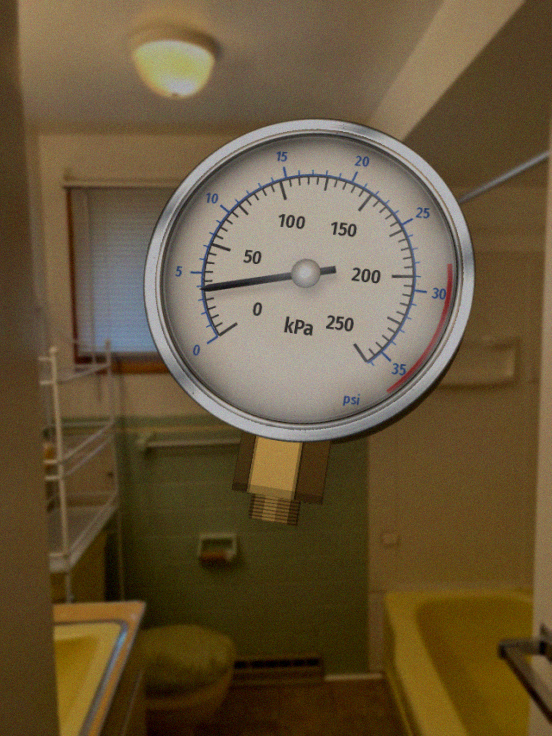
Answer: {"value": 25, "unit": "kPa"}
